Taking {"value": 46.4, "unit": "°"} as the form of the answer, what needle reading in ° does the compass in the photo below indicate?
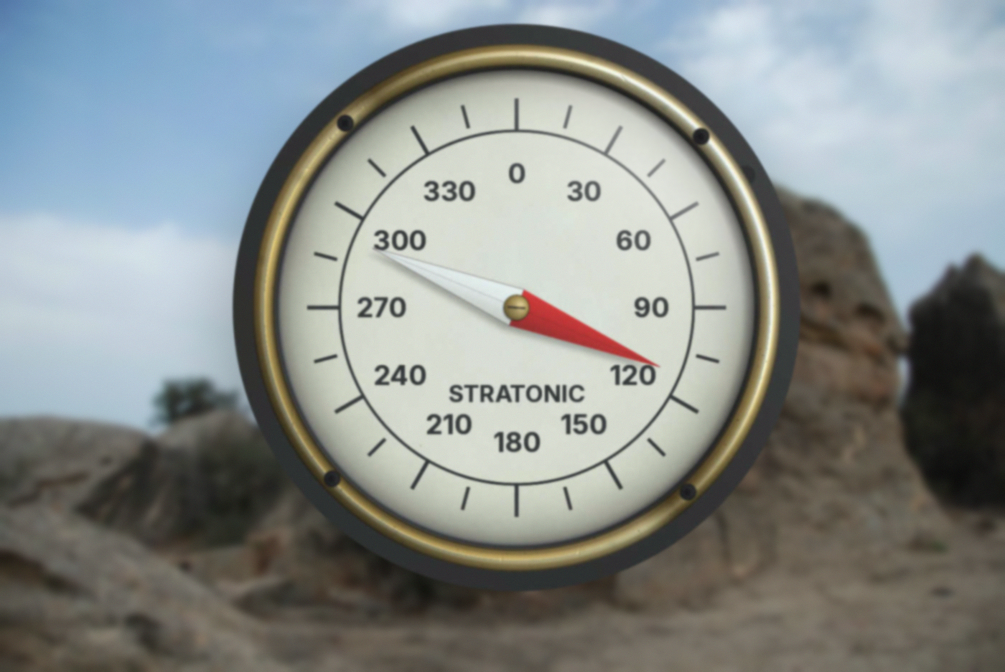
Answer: {"value": 112.5, "unit": "°"}
